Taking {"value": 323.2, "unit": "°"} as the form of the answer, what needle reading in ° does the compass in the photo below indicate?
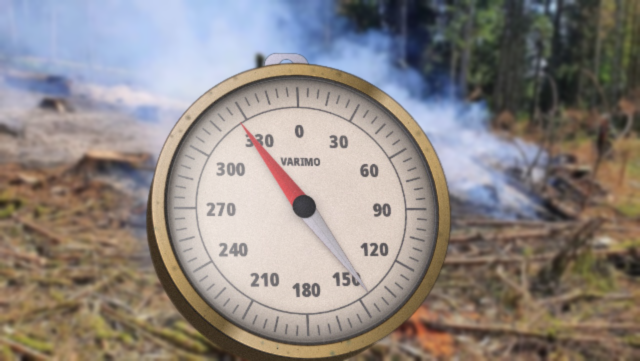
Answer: {"value": 325, "unit": "°"}
